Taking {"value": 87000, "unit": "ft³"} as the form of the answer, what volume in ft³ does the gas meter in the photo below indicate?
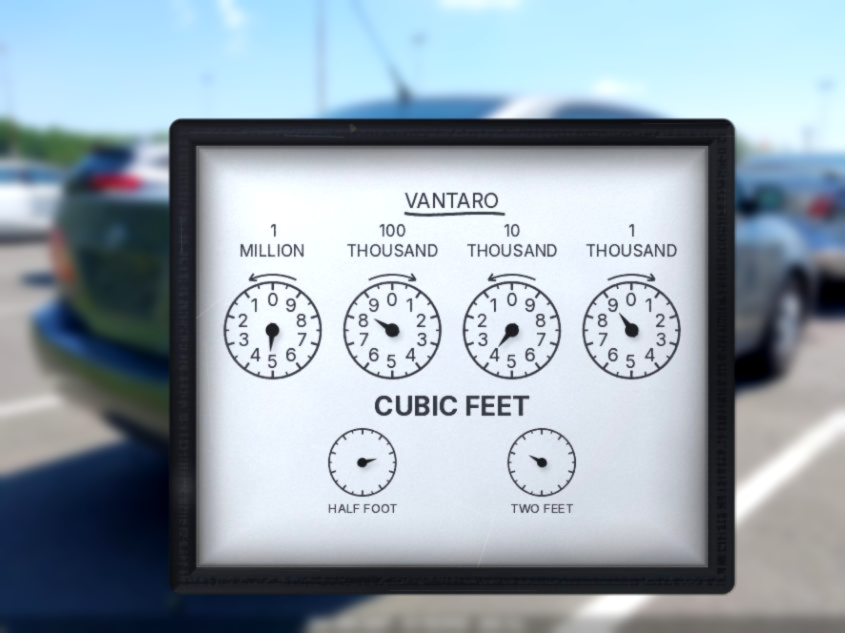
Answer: {"value": 483900, "unit": "ft³"}
